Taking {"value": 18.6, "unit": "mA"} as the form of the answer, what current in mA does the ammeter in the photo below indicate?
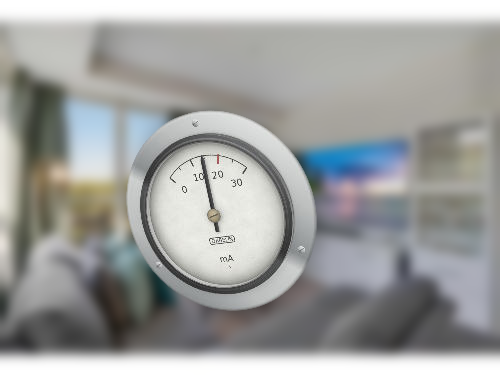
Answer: {"value": 15, "unit": "mA"}
